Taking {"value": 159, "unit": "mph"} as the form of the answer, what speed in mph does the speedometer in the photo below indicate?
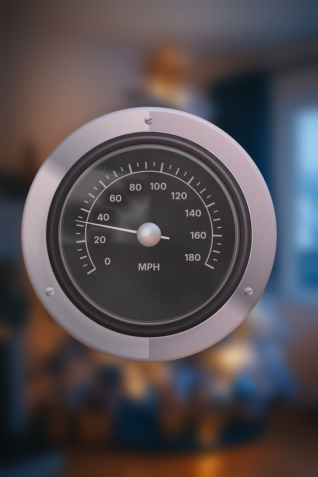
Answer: {"value": 32.5, "unit": "mph"}
